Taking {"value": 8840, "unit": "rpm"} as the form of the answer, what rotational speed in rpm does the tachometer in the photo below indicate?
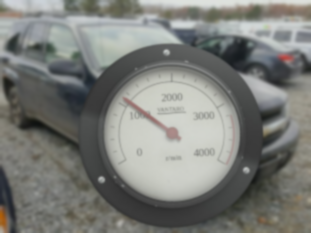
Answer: {"value": 1100, "unit": "rpm"}
